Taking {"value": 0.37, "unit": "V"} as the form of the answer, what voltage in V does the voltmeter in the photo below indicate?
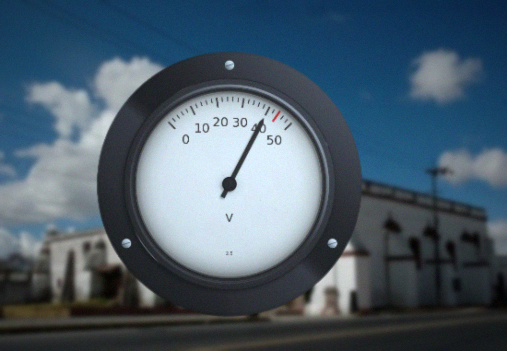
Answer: {"value": 40, "unit": "V"}
